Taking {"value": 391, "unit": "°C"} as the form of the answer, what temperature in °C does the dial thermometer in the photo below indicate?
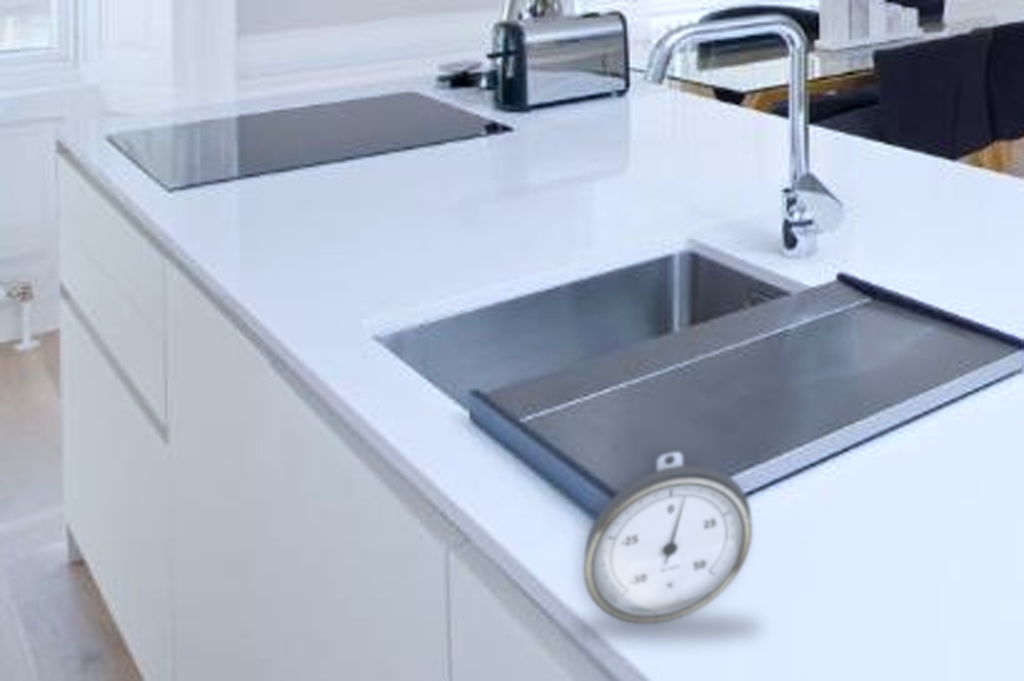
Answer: {"value": 5, "unit": "°C"}
